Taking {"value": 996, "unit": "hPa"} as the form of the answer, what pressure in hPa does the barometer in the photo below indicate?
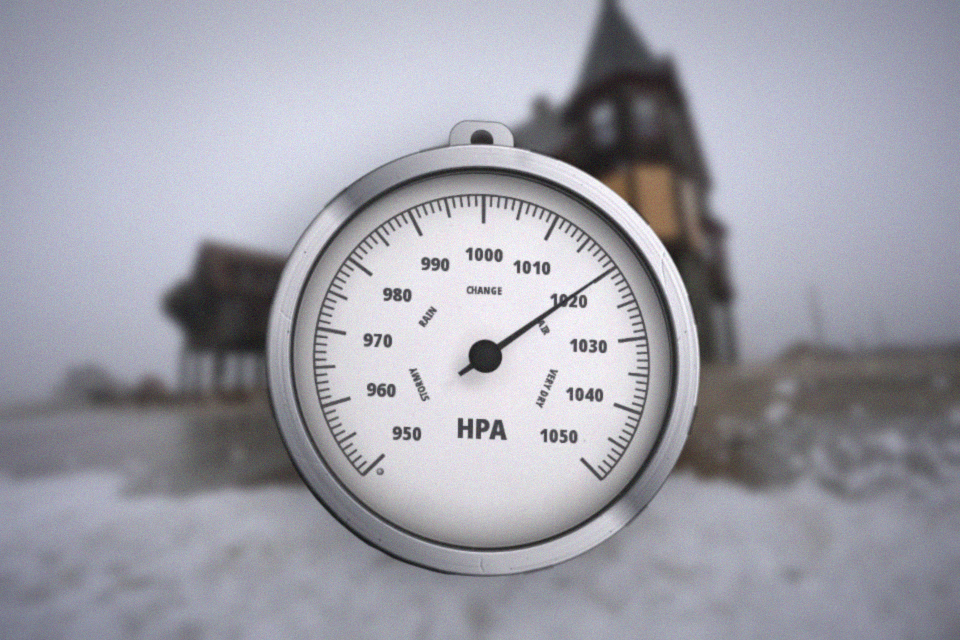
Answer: {"value": 1020, "unit": "hPa"}
